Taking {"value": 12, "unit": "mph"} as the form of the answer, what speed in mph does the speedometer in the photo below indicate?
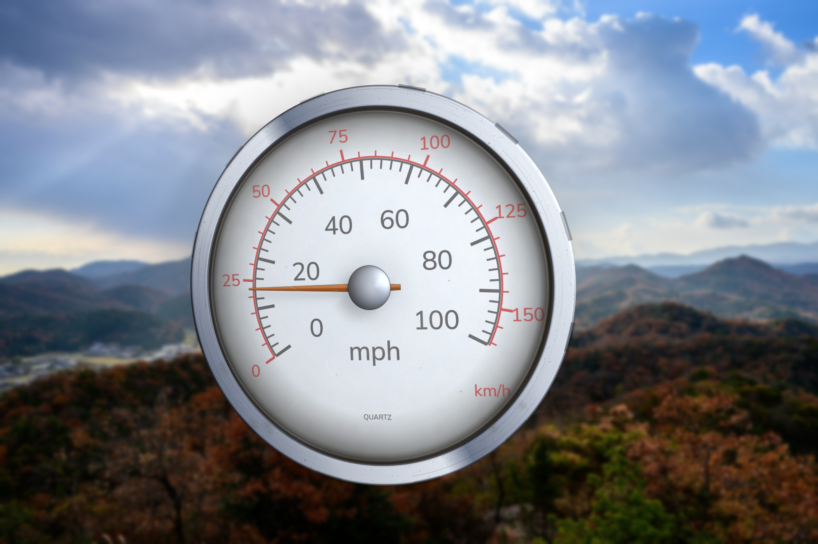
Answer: {"value": 14, "unit": "mph"}
